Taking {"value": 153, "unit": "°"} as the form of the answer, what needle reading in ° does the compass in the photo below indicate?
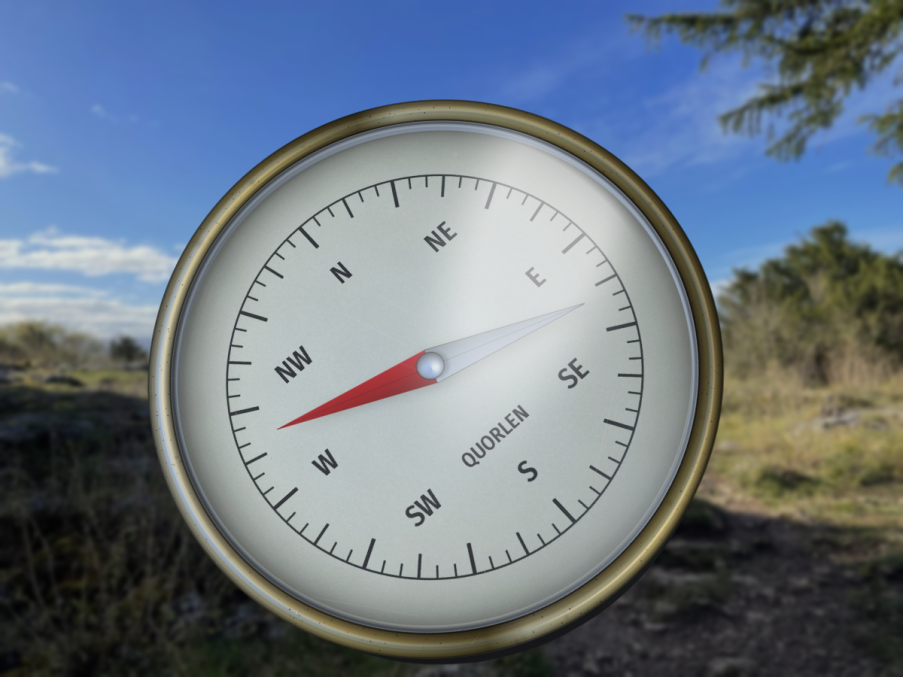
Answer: {"value": 290, "unit": "°"}
